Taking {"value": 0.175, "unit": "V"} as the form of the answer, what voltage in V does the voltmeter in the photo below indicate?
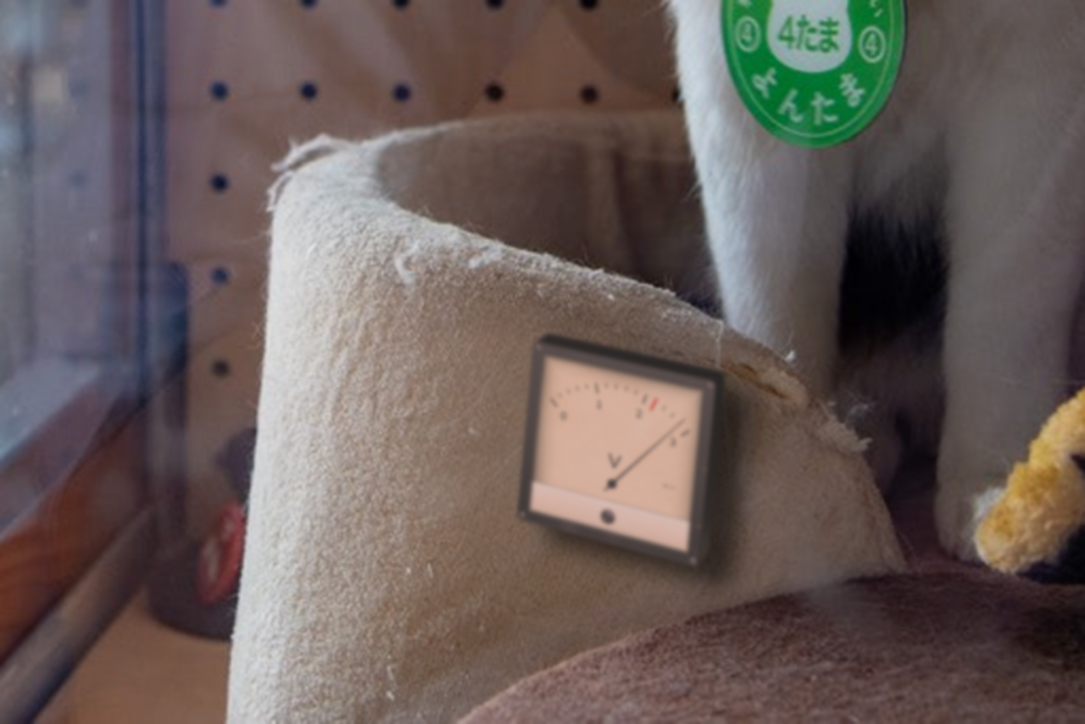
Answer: {"value": 2.8, "unit": "V"}
